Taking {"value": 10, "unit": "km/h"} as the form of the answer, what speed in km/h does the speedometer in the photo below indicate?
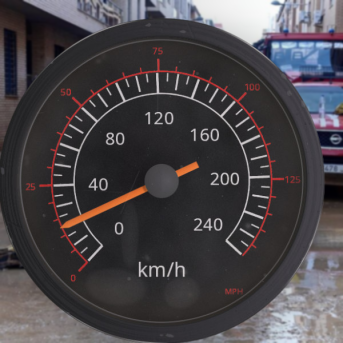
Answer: {"value": 20, "unit": "km/h"}
